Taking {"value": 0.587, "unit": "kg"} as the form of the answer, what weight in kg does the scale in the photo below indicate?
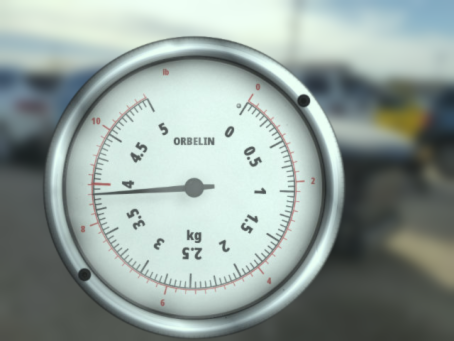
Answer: {"value": 3.9, "unit": "kg"}
